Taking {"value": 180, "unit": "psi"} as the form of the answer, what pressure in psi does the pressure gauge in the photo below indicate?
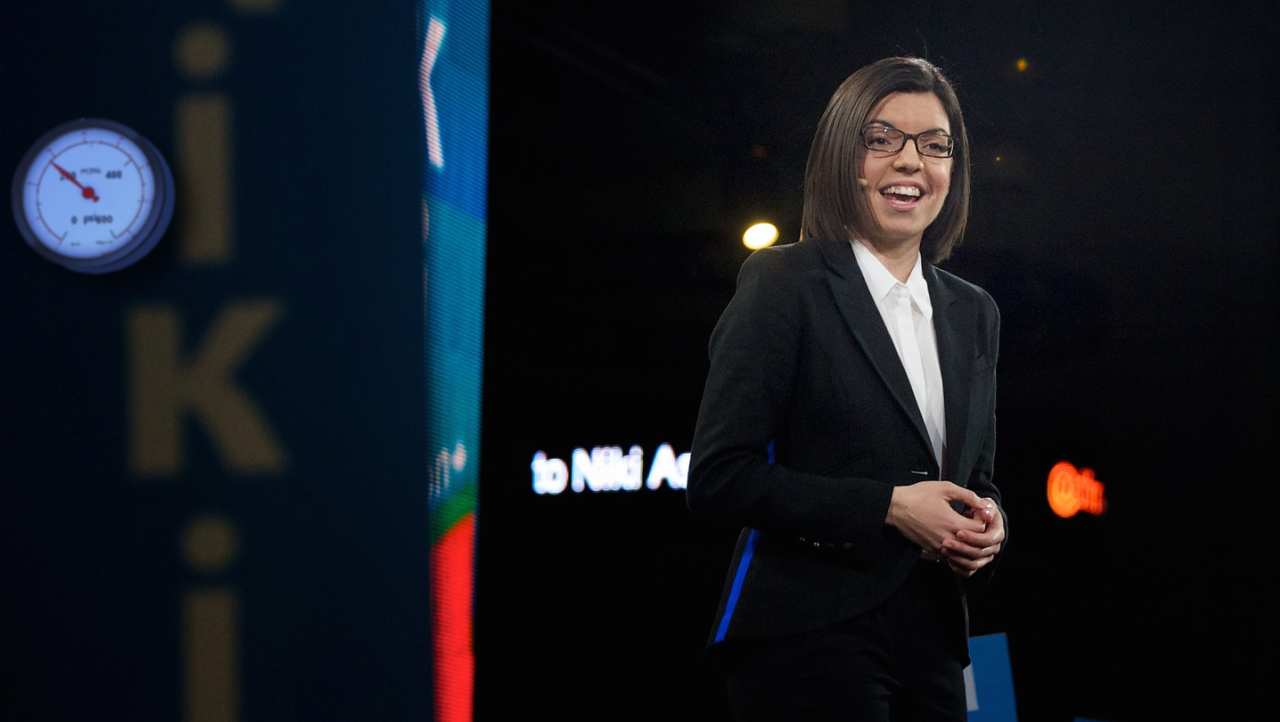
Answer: {"value": 200, "unit": "psi"}
